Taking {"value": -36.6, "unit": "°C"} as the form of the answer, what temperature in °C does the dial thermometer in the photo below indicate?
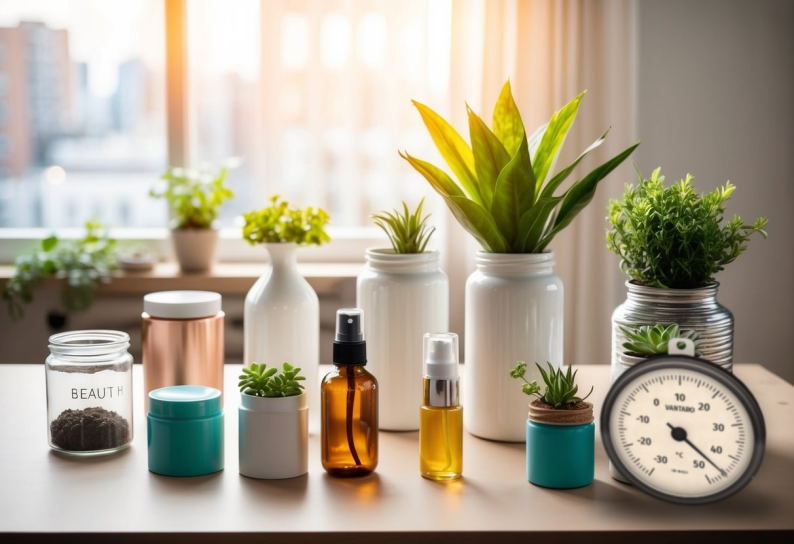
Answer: {"value": 45, "unit": "°C"}
